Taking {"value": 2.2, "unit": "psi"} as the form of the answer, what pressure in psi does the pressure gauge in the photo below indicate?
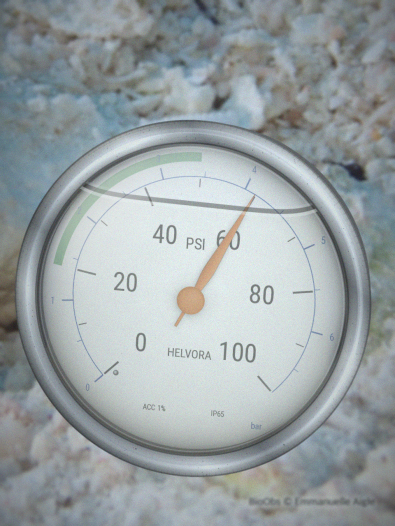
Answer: {"value": 60, "unit": "psi"}
